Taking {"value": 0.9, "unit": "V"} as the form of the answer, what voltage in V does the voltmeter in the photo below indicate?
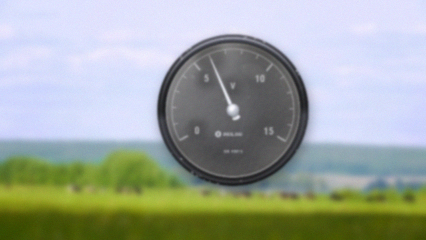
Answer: {"value": 6, "unit": "V"}
